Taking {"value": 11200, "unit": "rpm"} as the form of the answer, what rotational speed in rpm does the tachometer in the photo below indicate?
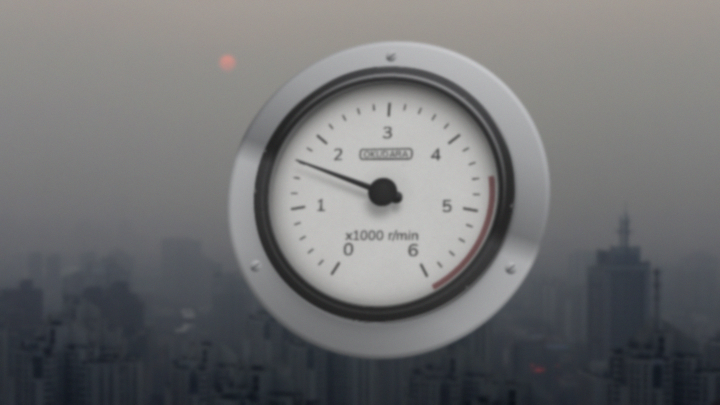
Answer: {"value": 1600, "unit": "rpm"}
